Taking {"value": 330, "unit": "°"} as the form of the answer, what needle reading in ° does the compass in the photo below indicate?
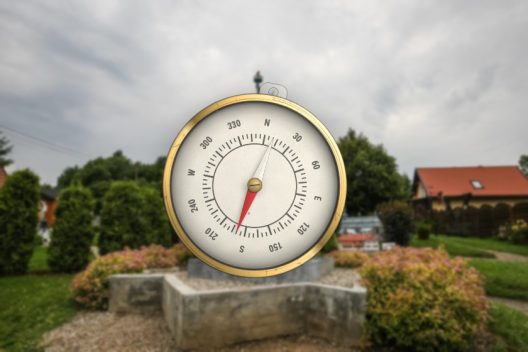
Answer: {"value": 190, "unit": "°"}
